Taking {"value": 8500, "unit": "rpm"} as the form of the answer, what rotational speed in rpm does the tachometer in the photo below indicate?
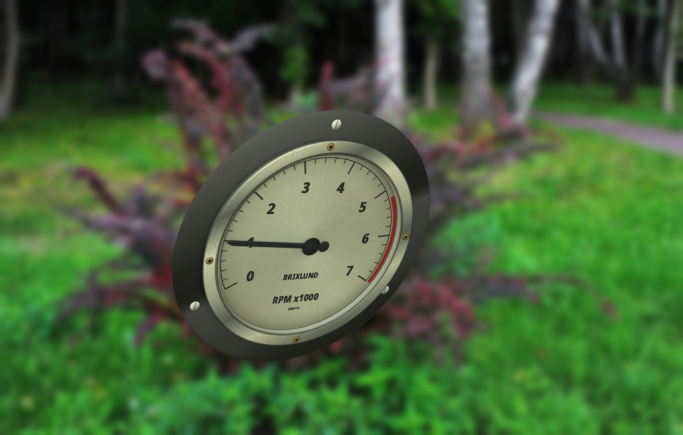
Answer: {"value": 1000, "unit": "rpm"}
